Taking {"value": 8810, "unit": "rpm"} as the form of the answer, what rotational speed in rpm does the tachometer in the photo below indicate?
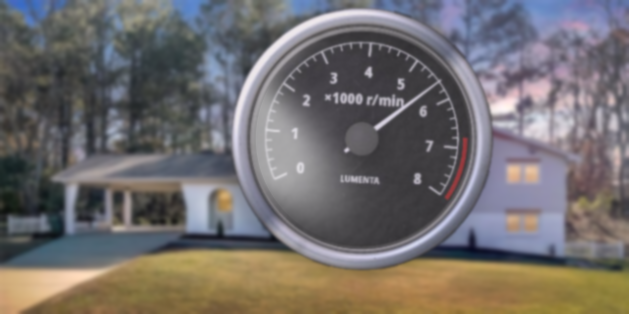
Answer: {"value": 5600, "unit": "rpm"}
